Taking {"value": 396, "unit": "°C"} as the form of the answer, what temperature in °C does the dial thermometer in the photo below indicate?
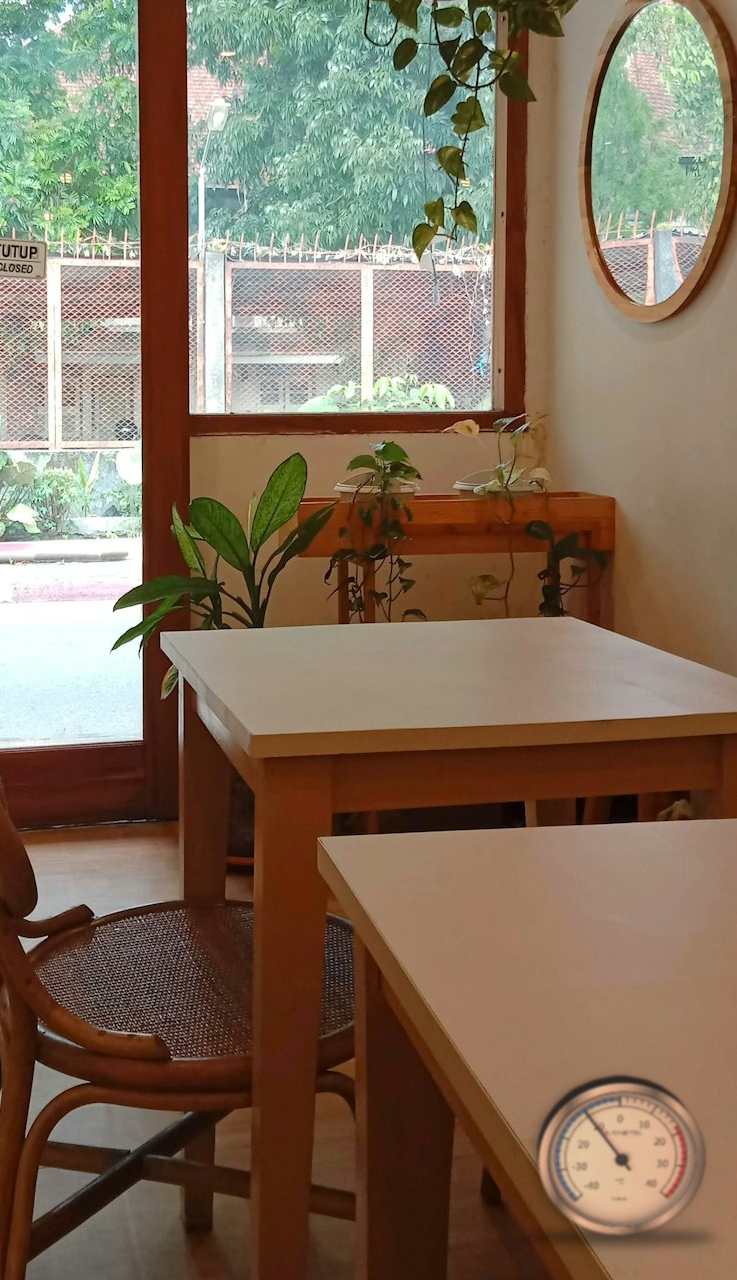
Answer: {"value": -10, "unit": "°C"}
